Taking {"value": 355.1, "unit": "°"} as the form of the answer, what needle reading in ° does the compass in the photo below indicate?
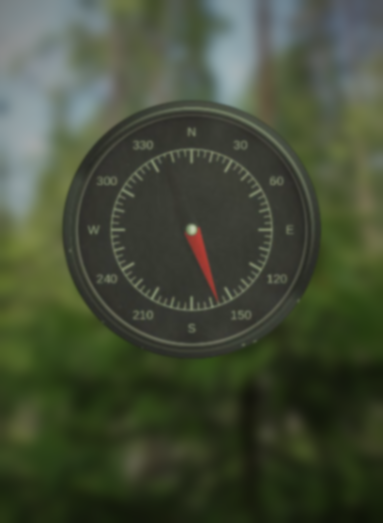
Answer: {"value": 160, "unit": "°"}
